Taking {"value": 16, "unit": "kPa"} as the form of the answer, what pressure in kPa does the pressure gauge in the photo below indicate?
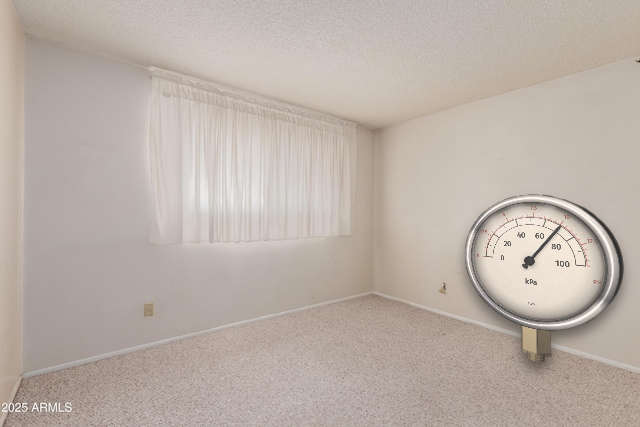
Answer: {"value": 70, "unit": "kPa"}
